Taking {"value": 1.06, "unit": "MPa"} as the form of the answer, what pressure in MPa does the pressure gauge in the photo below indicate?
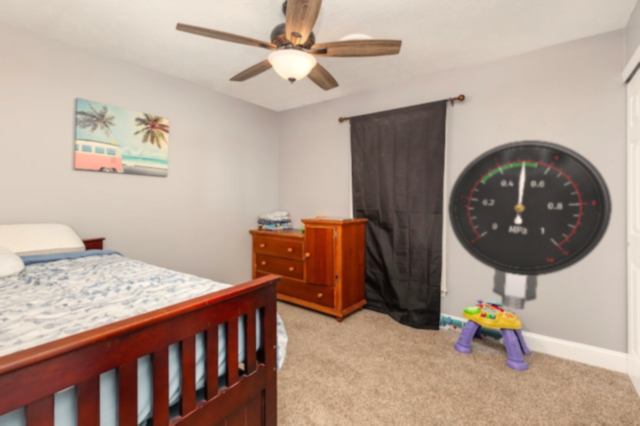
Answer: {"value": 0.5, "unit": "MPa"}
